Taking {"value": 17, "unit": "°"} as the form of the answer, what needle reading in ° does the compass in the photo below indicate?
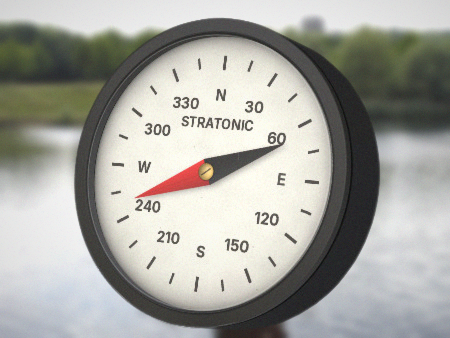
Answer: {"value": 247.5, "unit": "°"}
